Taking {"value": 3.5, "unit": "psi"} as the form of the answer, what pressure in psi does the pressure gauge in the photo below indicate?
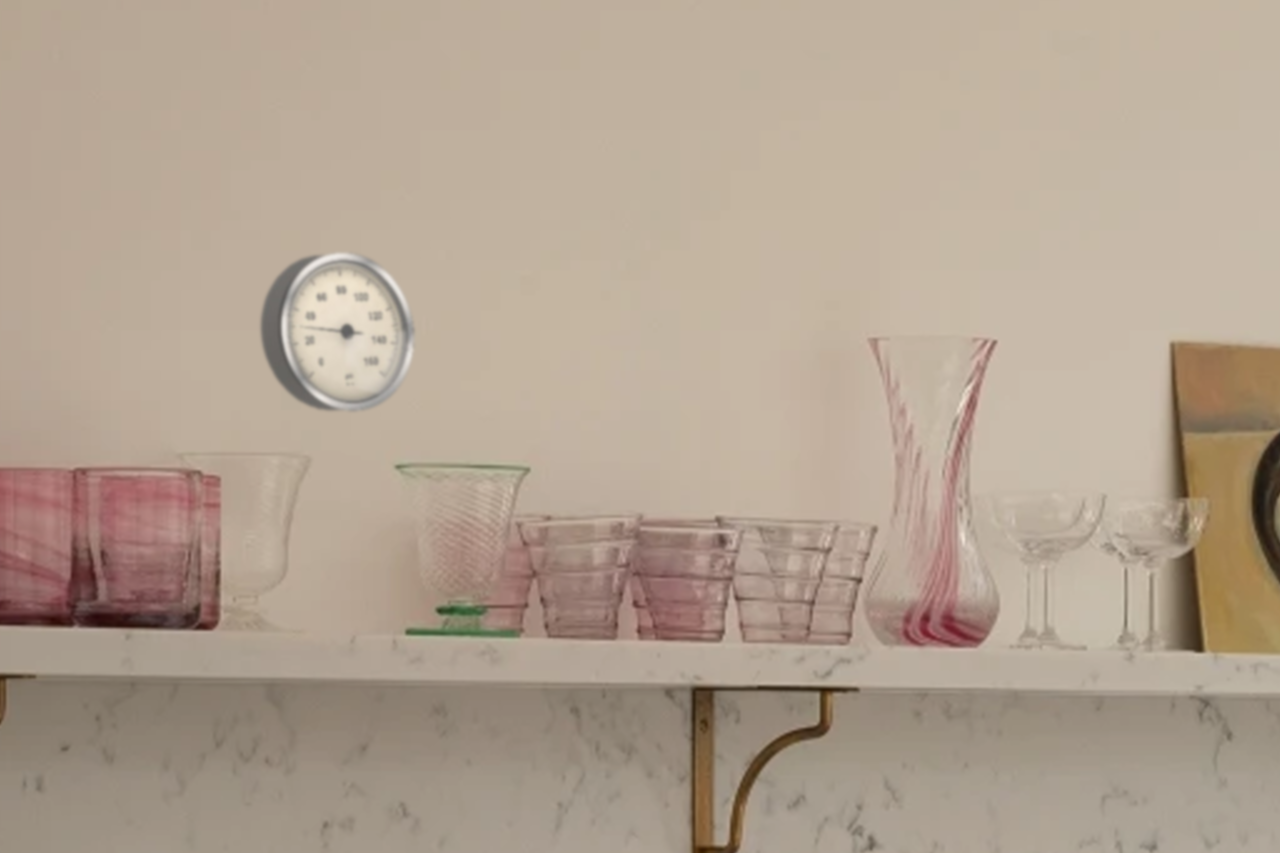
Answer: {"value": 30, "unit": "psi"}
